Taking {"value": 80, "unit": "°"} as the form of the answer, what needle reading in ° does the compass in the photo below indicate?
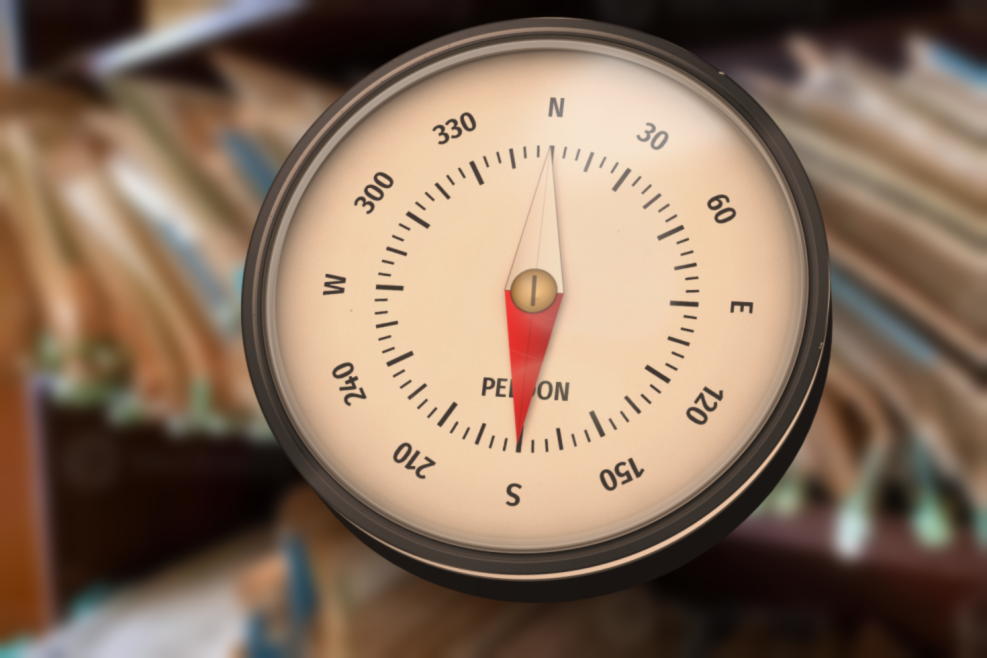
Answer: {"value": 180, "unit": "°"}
